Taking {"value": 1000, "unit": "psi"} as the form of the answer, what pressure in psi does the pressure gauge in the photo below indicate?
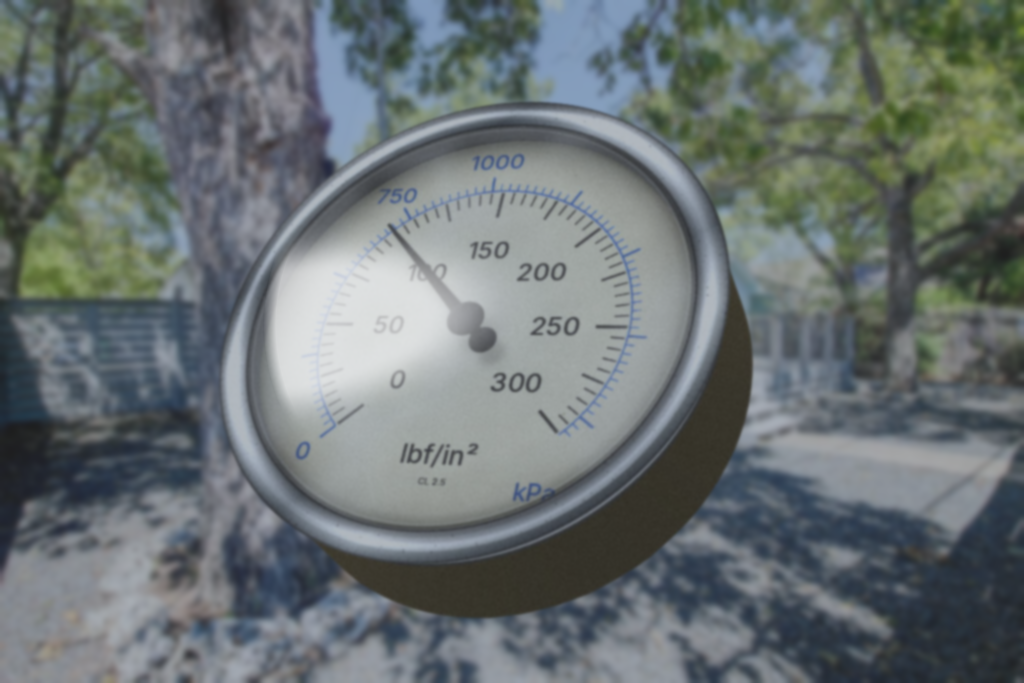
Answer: {"value": 100, "unit": "psi"}
